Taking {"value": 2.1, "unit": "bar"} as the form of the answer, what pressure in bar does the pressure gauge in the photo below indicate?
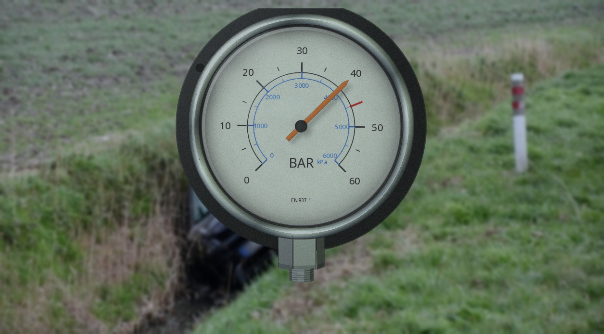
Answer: {"value": 40, "unit": "bar"}
